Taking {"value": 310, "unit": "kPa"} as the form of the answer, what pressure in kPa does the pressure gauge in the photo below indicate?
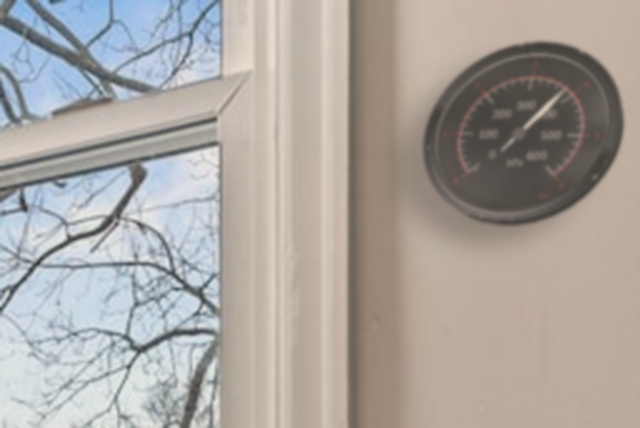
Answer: {"value": 380, "unit": "kPa"}
